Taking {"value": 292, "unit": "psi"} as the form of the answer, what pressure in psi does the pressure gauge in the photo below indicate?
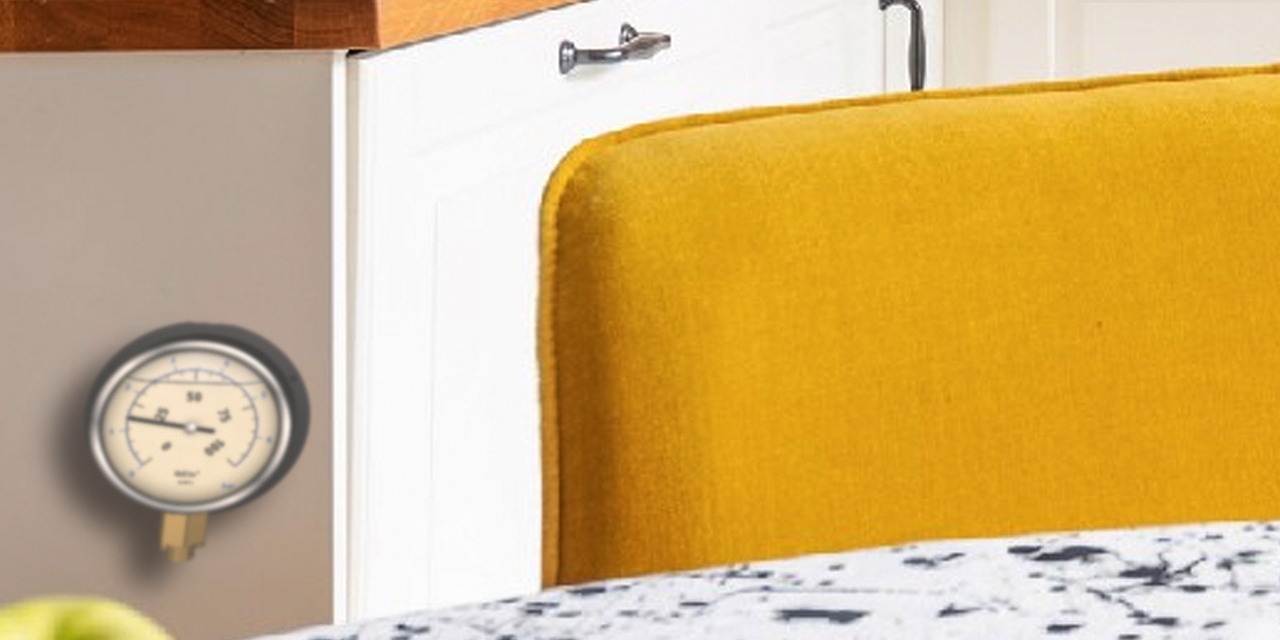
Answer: {"value": 20, "unit": "psi"}
